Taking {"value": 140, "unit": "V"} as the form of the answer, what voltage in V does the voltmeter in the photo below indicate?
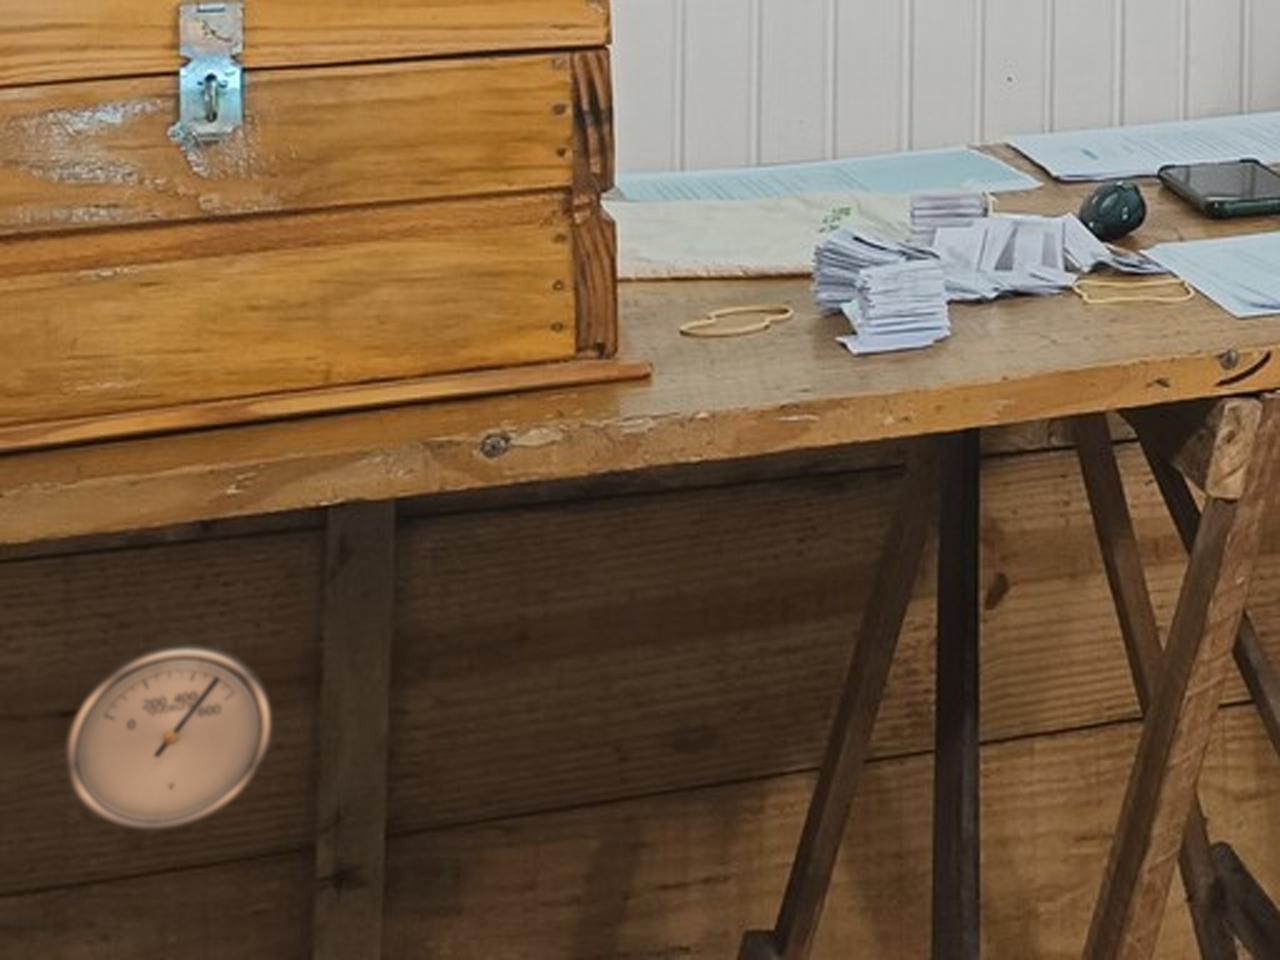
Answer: {"value": 500, "unit": "V"}
